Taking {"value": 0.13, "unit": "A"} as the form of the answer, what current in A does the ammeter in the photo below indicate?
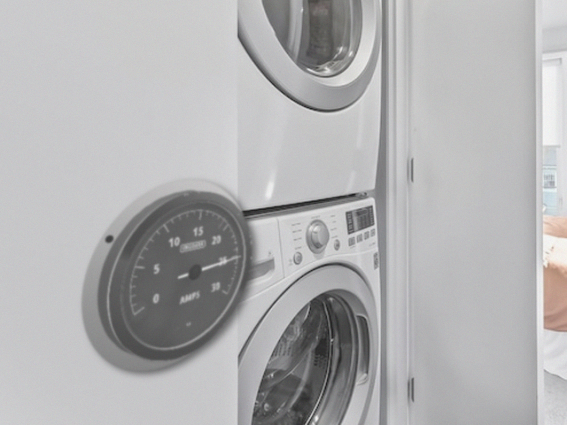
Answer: {"value": 25, "unit": "A"}
